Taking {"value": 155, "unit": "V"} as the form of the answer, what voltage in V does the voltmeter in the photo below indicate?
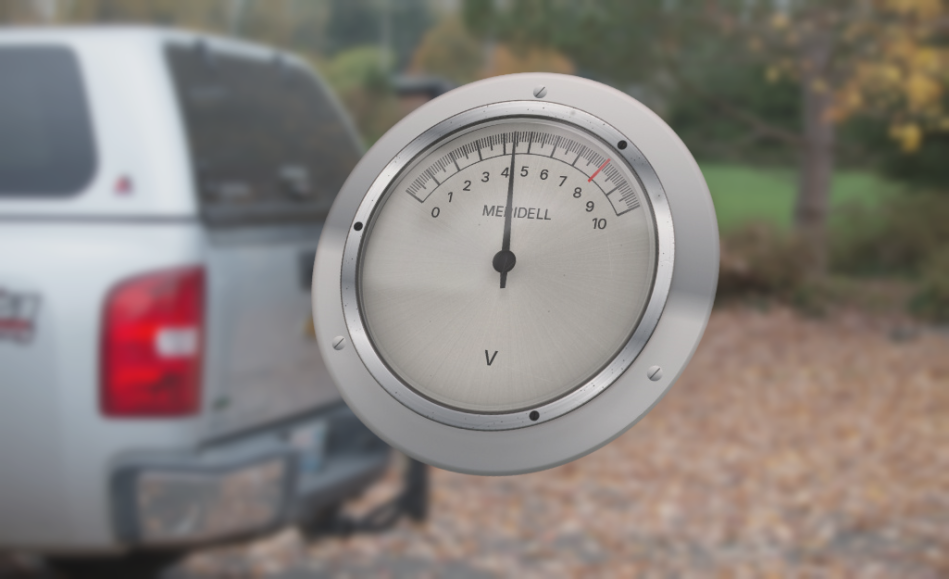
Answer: {"value": 4.5, "unit": "V"}
